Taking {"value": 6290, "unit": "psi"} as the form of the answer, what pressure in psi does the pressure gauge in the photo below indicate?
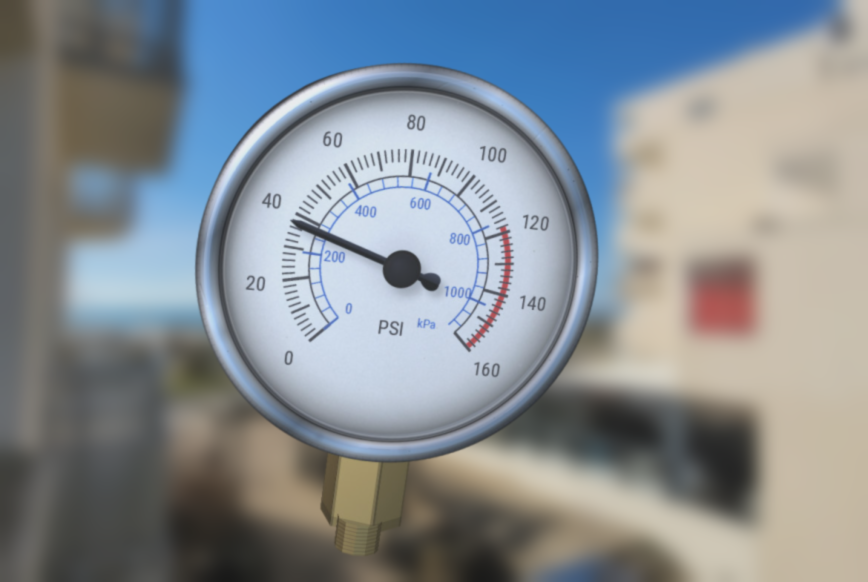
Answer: {"value": 38, "unit": "psi"}
